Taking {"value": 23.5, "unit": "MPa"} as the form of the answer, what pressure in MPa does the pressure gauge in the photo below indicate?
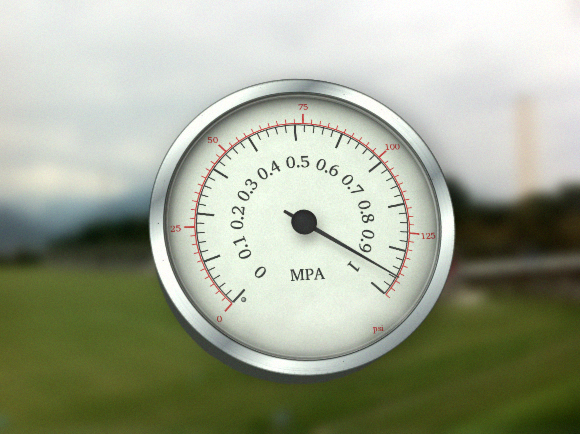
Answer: {"value": 0.96, "unit": "MPa"}
